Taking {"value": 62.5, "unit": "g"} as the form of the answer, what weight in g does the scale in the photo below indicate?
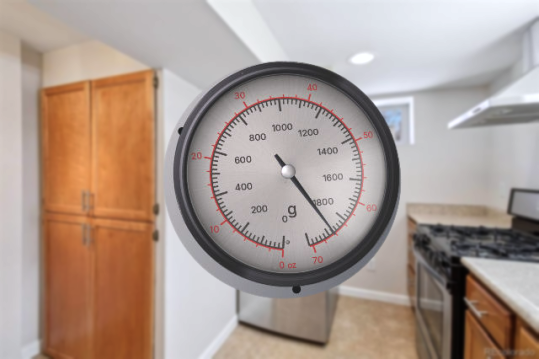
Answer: {"value": 1880, "unit": "g"}
